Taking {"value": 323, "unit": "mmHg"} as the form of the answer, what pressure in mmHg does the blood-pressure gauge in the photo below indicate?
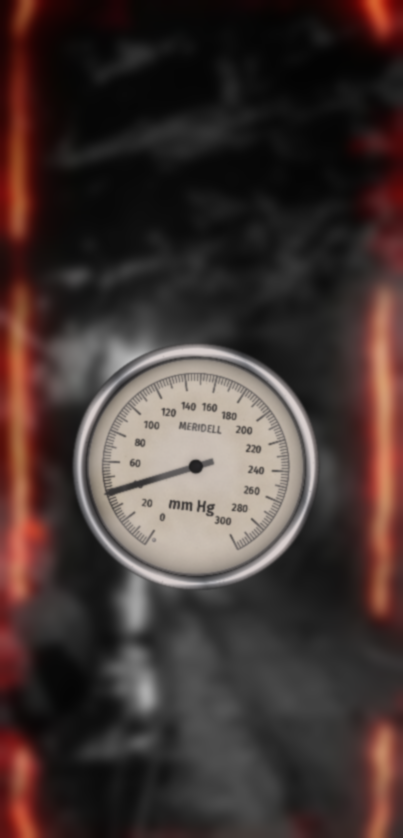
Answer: {"value": 40, "unit": "mmHg"}
